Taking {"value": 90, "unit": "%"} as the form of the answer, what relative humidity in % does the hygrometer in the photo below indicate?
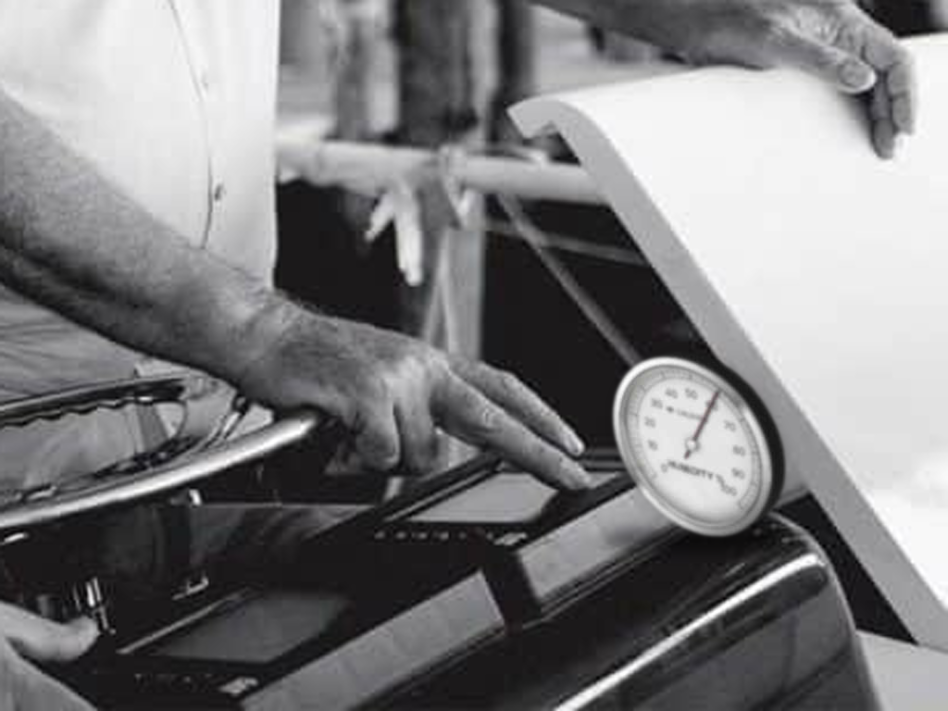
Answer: {"value": 60, "unit": "%"}
